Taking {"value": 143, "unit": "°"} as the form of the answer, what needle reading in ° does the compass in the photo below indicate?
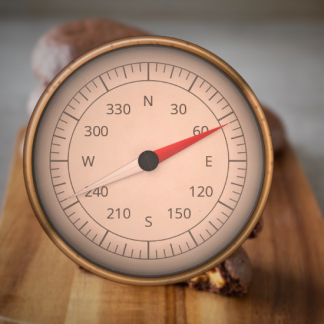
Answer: {"value": 65, "unit": "°"}
